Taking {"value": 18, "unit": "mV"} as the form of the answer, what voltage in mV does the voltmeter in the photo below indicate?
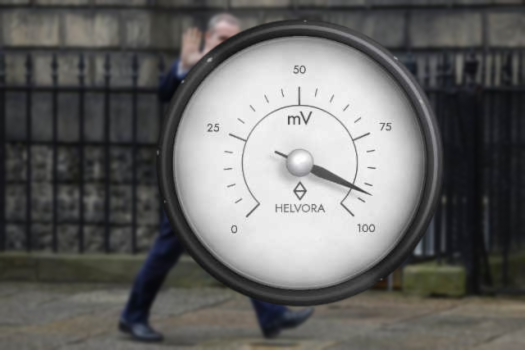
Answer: {"value": 92.5, "unit": "mV"}
